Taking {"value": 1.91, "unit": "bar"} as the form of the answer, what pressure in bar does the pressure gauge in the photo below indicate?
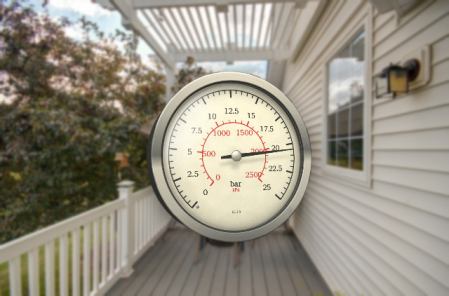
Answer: {"value": 20.5, "unit": "bar"}
